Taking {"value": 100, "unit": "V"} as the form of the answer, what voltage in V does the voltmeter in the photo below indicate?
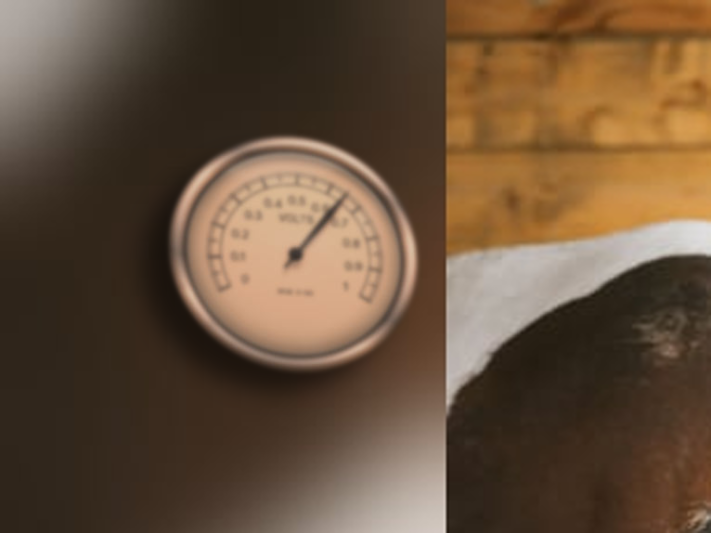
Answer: {"value": 0.65, "unit": "V"}
